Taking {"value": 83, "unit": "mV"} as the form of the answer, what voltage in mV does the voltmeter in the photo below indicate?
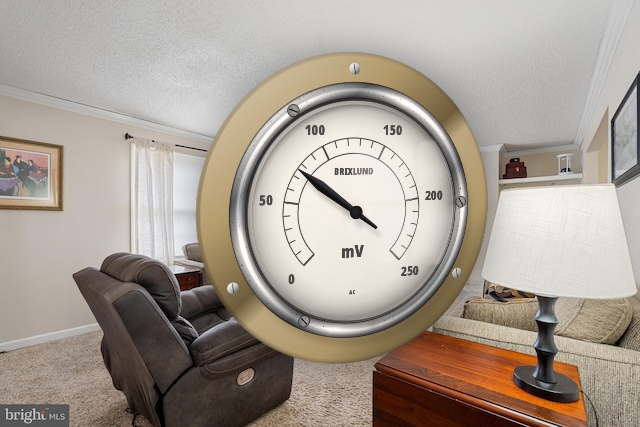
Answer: {"value": 75, "unit": "mV"}
